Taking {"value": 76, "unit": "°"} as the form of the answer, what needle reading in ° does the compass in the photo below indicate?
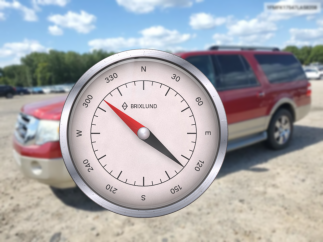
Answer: {"value": 310, "unit": "°"}
